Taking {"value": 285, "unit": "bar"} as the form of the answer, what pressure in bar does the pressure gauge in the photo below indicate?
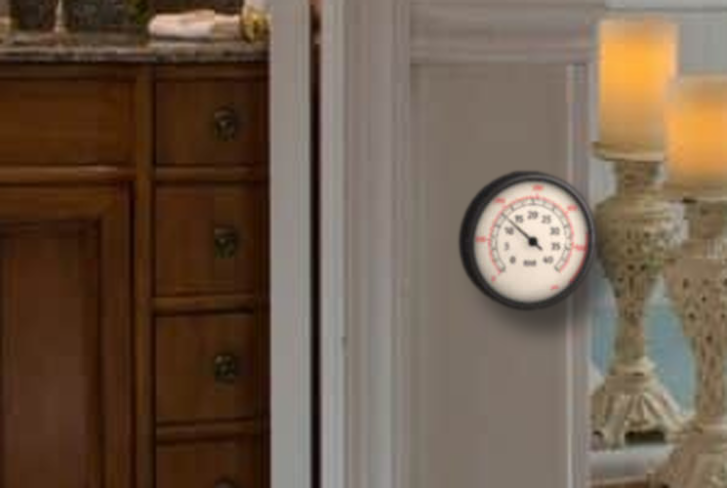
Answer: {"value": 12.5, "unit": "bar"}
